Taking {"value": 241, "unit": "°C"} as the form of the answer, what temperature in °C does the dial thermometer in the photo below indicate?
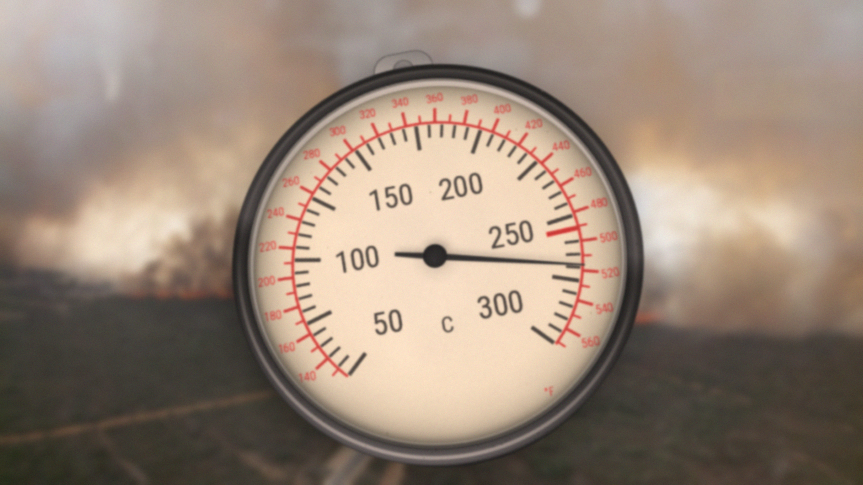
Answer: {"value": 270, "unit": "°C"}
